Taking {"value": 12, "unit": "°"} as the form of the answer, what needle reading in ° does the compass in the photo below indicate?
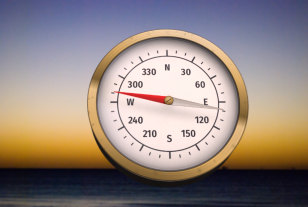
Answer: {"value": 280, "unit": "°"}
